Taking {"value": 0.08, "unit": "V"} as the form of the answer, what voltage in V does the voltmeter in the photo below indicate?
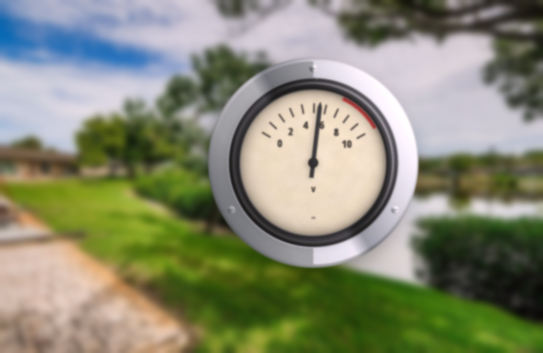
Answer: {"value": 5.5, "unit": "V"}
